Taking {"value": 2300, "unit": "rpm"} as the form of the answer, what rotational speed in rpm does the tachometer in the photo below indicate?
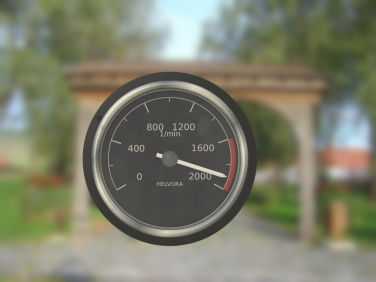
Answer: {"value": 1900, "unit": "rpm"}
